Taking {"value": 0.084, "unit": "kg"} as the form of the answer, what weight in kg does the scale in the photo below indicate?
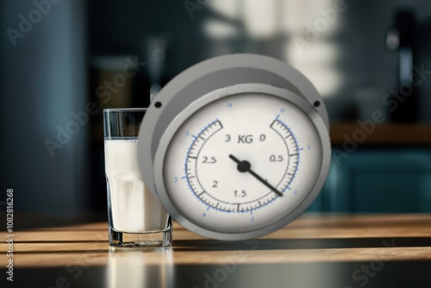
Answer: {"value": 1, "unit": "kg"}
